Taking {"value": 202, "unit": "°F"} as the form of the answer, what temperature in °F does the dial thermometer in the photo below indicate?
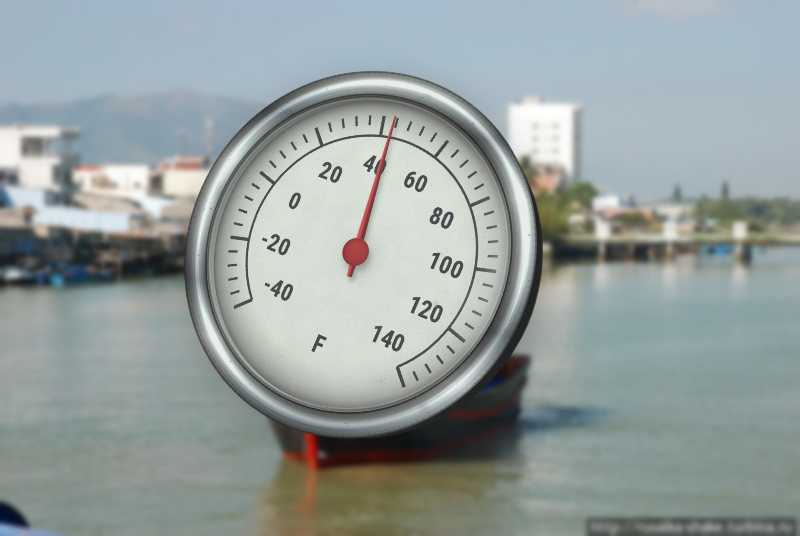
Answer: {"value": 44, "unit": "°F"}
